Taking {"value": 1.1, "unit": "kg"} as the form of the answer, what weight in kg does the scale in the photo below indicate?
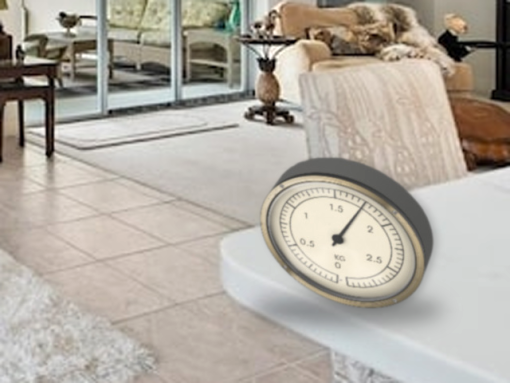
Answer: {"value": 1.75, "unit": "kg"}
